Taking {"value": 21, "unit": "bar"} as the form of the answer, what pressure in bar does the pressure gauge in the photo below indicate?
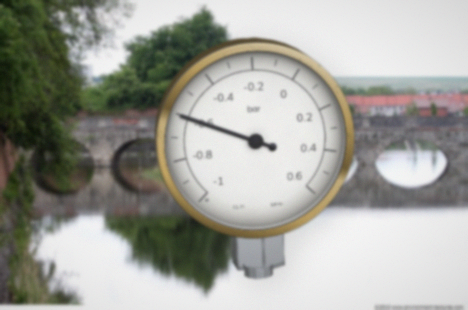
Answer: {"value": -0.6, "unit": "bar"}
